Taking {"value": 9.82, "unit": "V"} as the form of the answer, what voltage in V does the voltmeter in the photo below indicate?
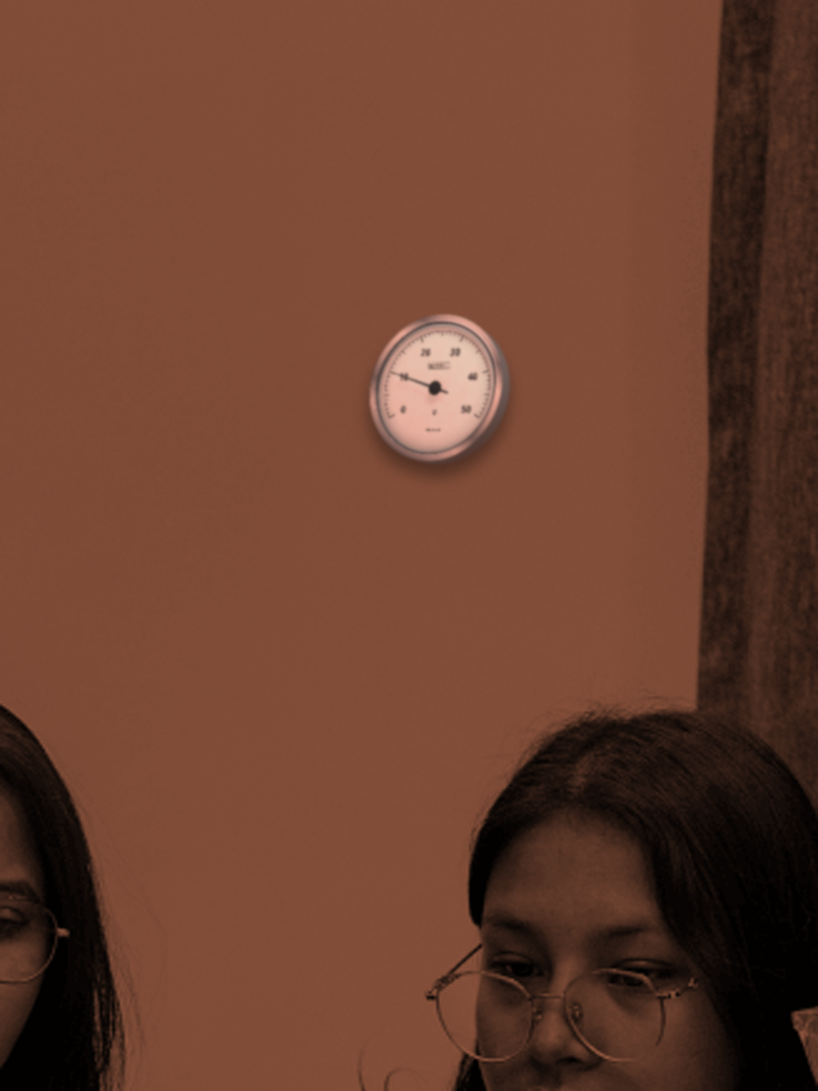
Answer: {"value": 10, "unit": "V"}
